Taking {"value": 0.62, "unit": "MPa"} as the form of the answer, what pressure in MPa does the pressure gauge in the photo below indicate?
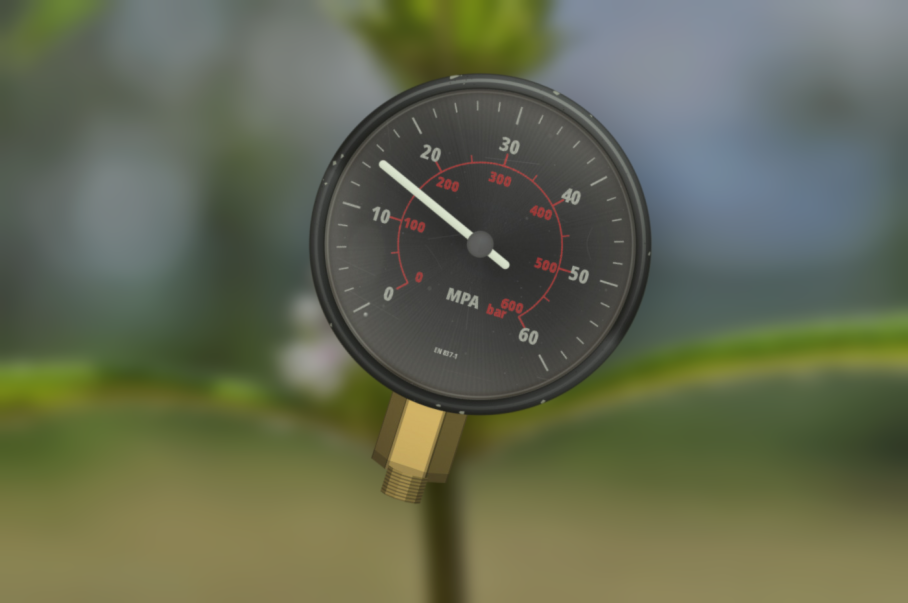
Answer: {"value": 15, "unit": "MPa"}
